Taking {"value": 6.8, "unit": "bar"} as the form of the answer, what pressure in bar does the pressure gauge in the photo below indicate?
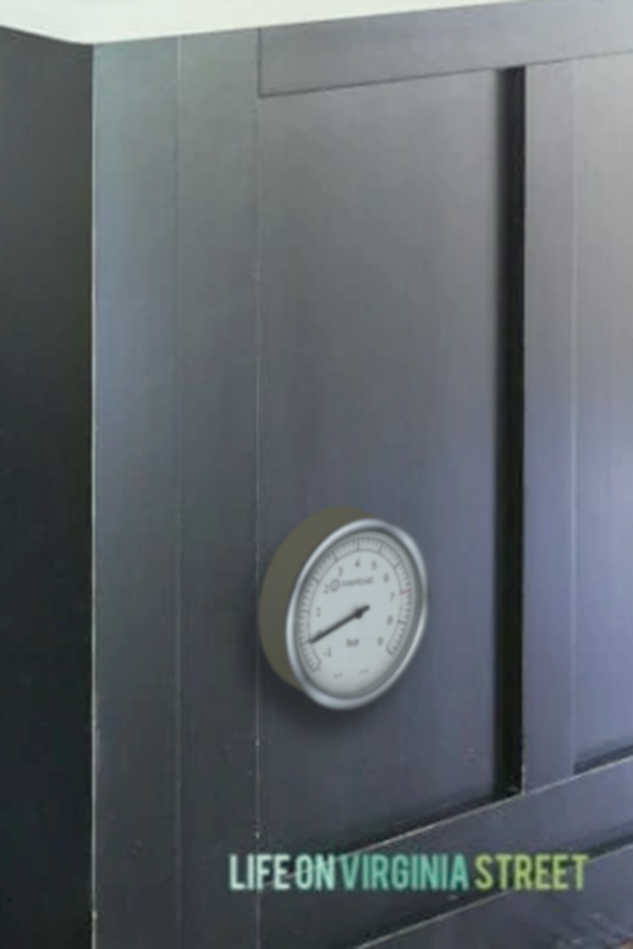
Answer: {"value": 0, "unit": "bar"}
